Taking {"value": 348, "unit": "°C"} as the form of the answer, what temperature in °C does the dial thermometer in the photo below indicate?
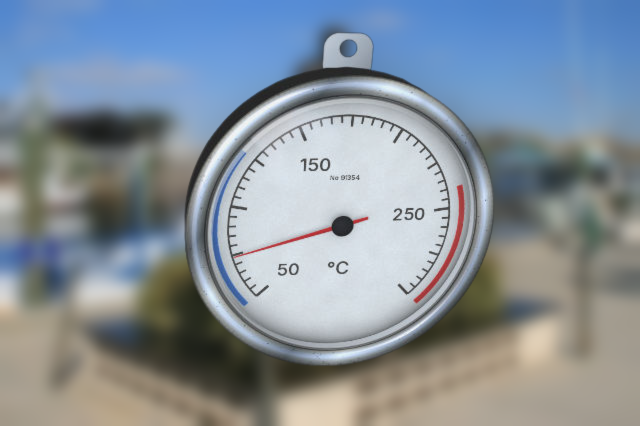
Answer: {"value": 75, "unit": "°C"}
